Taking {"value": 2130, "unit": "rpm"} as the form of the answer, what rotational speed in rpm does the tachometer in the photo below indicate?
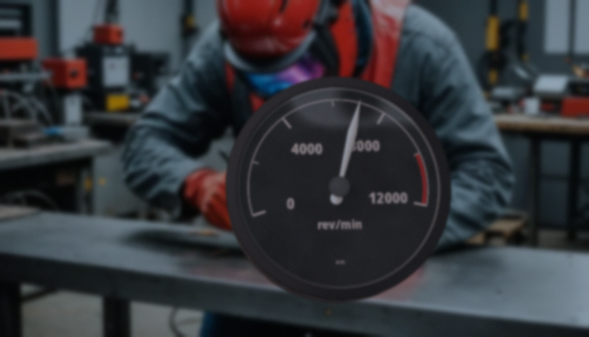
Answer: {"value": 7000, "unit": "rpm"}
